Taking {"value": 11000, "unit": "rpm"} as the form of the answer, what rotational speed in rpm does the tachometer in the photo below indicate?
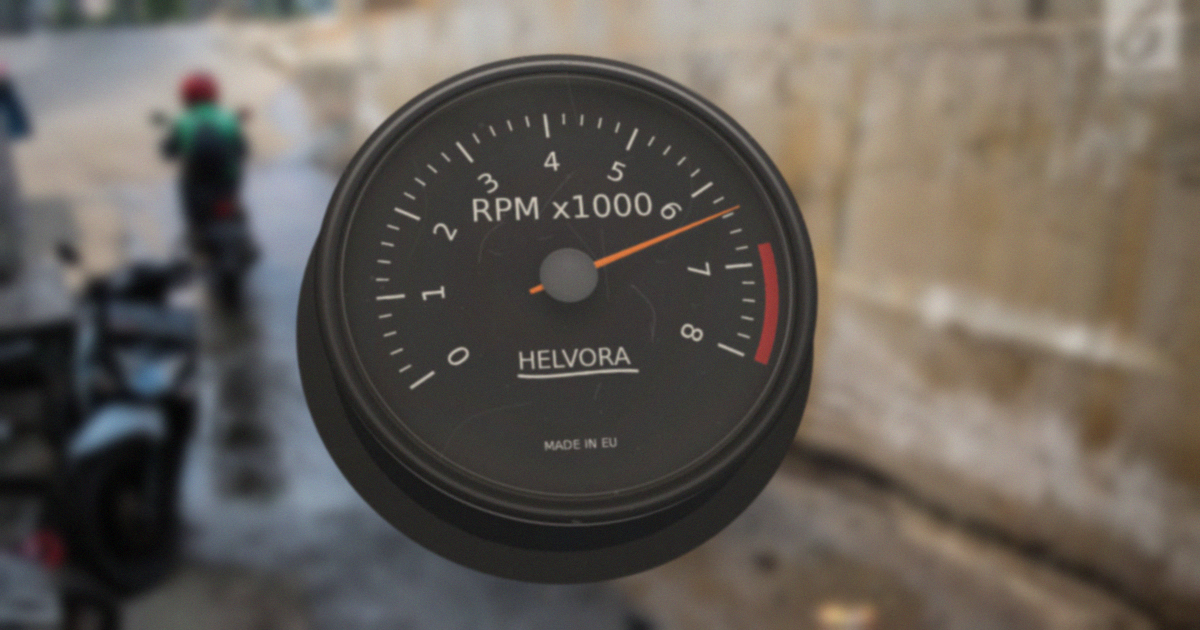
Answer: {"value": 6400, "unit": "rpm"}
